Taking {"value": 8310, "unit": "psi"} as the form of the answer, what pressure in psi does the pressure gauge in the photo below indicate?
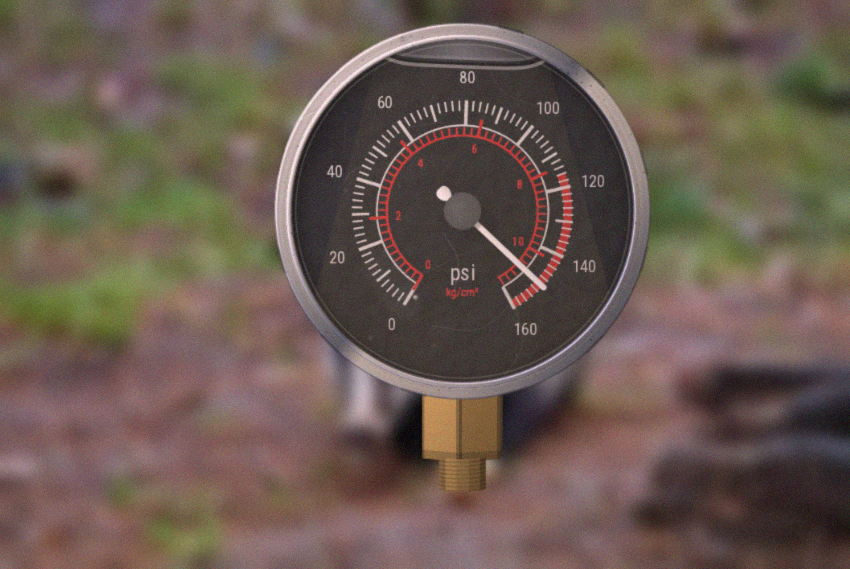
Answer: {"value": 150, "unit": "psi"}
